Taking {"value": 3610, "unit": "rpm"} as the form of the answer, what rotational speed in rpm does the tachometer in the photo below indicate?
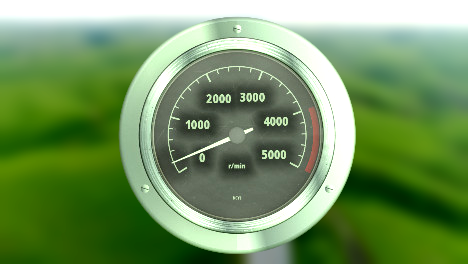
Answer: {"value": 200, "unit": "rpm"}
